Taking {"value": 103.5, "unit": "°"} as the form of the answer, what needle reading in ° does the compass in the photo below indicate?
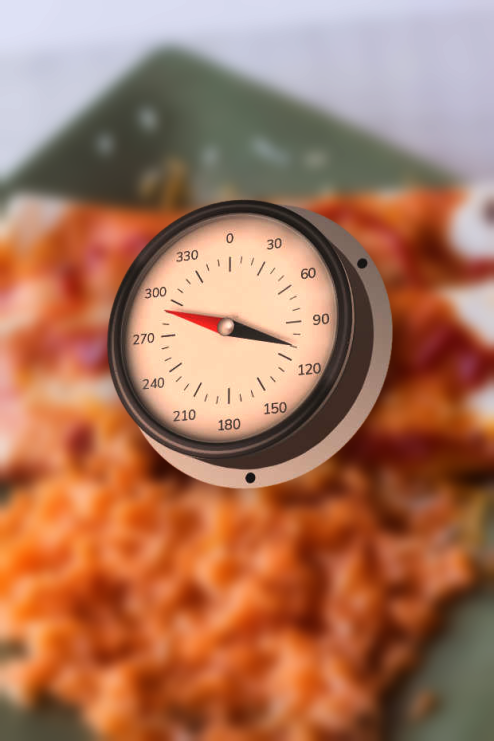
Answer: {"value": 290, "unit": "°"}
